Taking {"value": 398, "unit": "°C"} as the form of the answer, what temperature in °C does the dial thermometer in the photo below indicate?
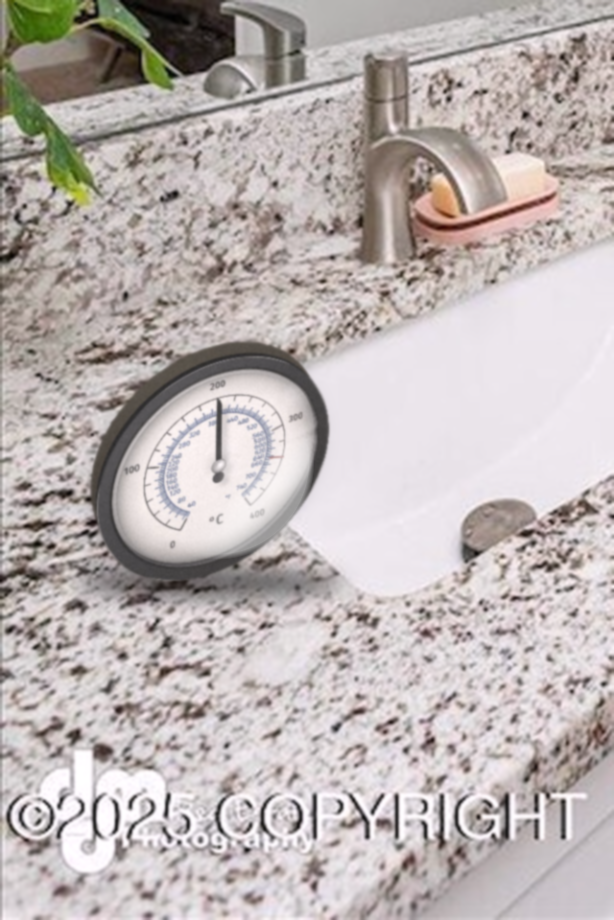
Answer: {"value": 200, "unit": "°C"}
